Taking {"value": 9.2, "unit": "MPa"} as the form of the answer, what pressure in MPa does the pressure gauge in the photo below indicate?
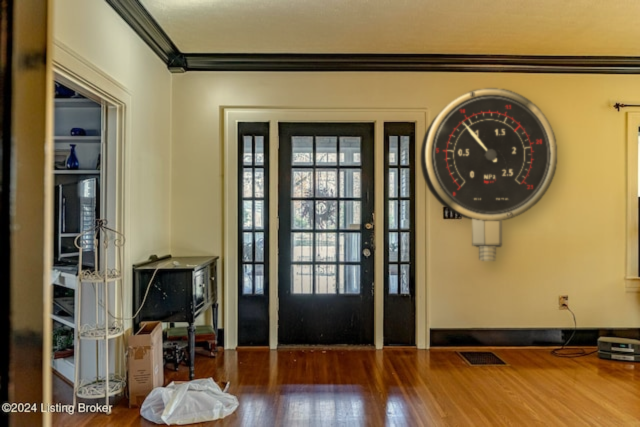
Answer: {"value": 0.9, "unit": "MPa"}
